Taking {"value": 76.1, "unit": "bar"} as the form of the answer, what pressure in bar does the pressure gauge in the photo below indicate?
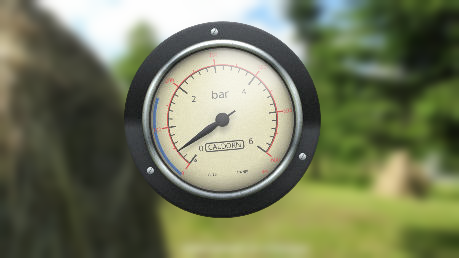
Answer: {"value": 0.4, "unit": "bar"}
